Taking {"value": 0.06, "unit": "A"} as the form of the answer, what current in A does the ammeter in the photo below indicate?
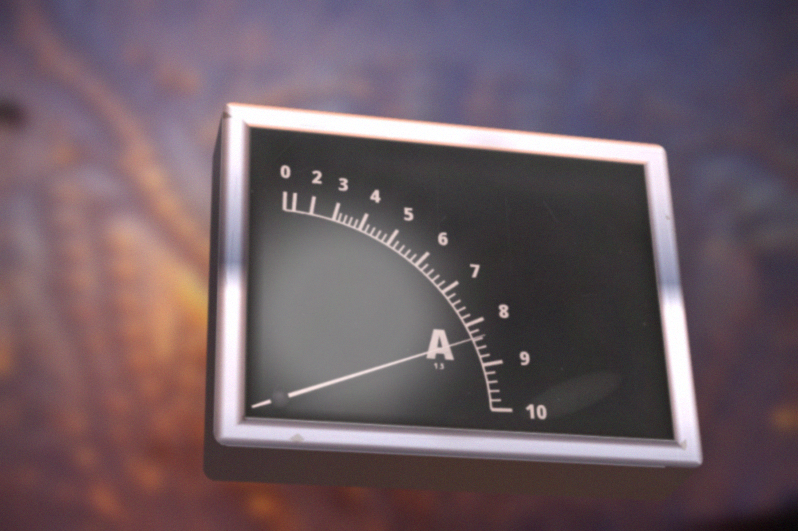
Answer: {"value": 8.4, "unit": "A"}
